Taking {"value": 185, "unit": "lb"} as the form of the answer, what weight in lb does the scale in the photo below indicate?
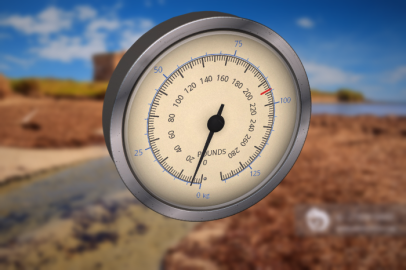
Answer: {"value": 10, "unit": "lb"}
